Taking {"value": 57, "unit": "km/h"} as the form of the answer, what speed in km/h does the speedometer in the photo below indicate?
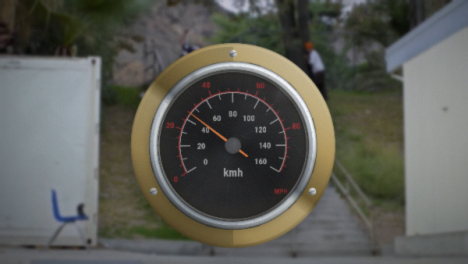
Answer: {"value": 45, "unit": "km/h"}
